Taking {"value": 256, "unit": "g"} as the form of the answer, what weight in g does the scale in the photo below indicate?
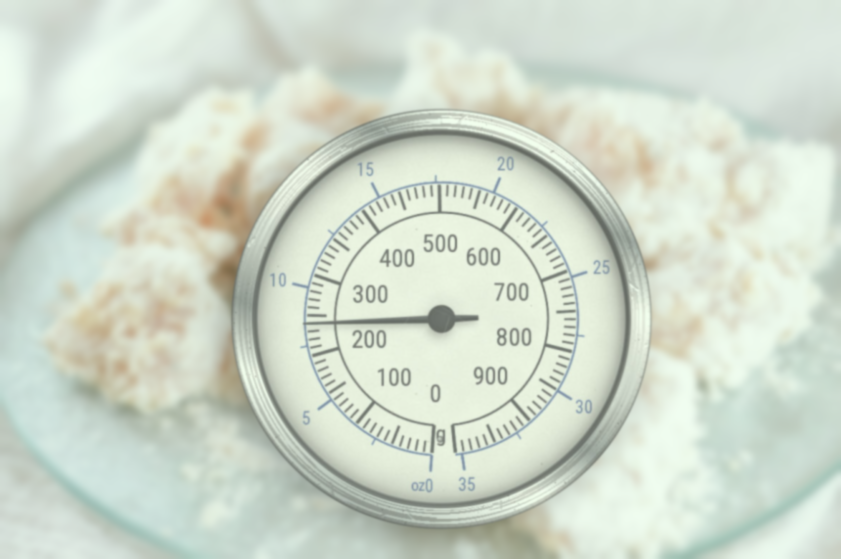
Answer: {"value": 240, "unit": "g"}
